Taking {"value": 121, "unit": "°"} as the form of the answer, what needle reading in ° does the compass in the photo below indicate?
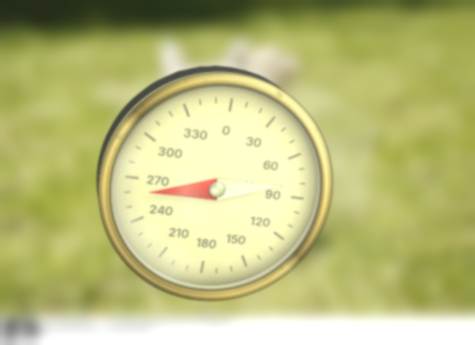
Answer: {"value": 260, "unit": "°"}
